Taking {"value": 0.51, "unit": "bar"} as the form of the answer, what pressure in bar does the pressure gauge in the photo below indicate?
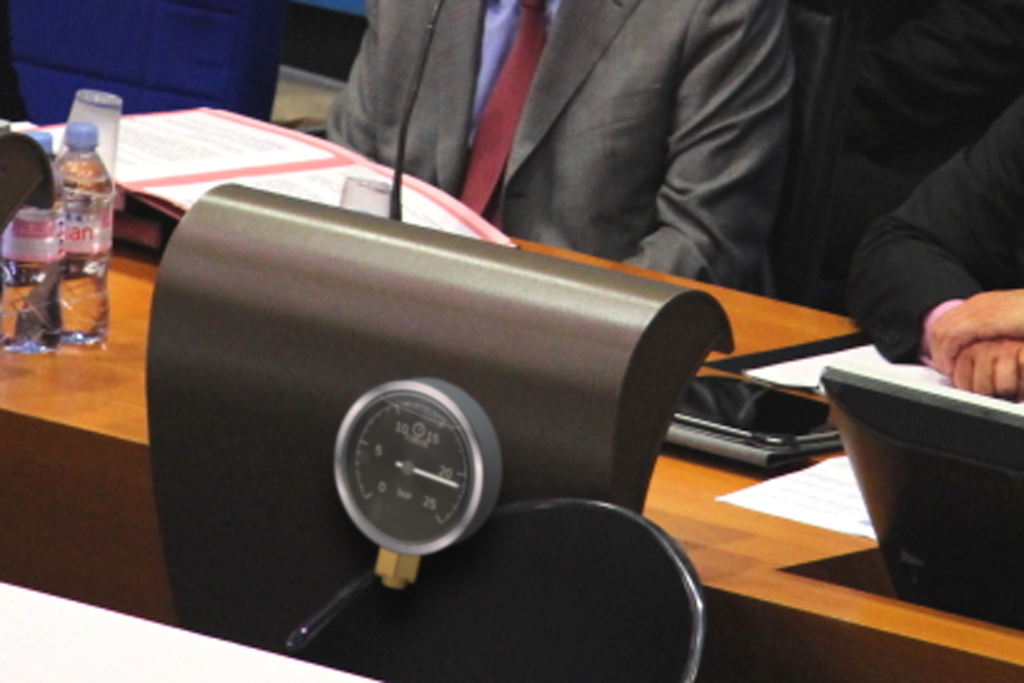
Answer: {"value": 21, "unit": "bar"}
